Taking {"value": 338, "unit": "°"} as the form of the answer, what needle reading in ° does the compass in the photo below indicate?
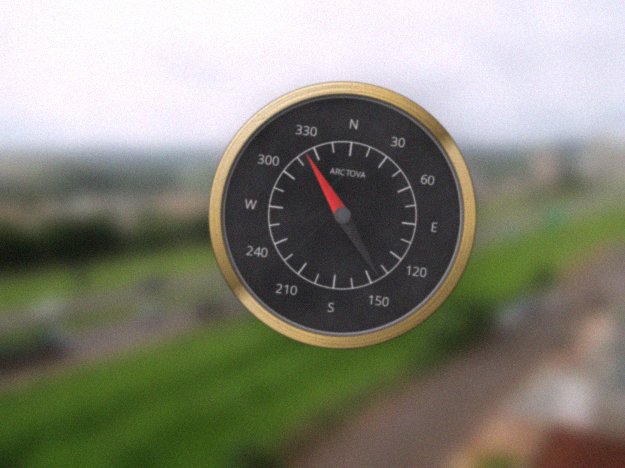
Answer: {"value": 322.5, "unit": "°"}
